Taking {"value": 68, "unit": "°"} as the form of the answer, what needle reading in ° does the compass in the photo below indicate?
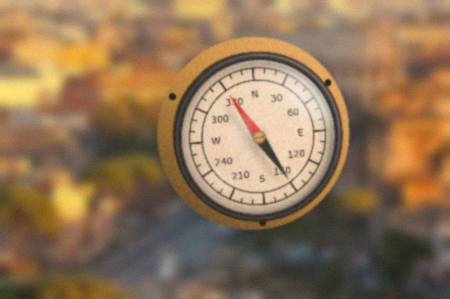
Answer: {"value": 330, "unit": "°"}
